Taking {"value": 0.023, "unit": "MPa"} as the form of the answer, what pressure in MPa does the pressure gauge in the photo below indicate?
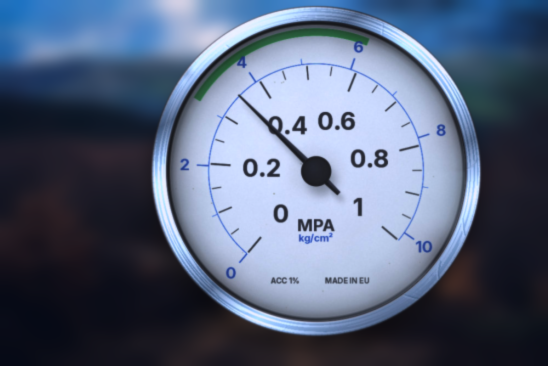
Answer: {"value": 0.35, "unit": "MPa"}
